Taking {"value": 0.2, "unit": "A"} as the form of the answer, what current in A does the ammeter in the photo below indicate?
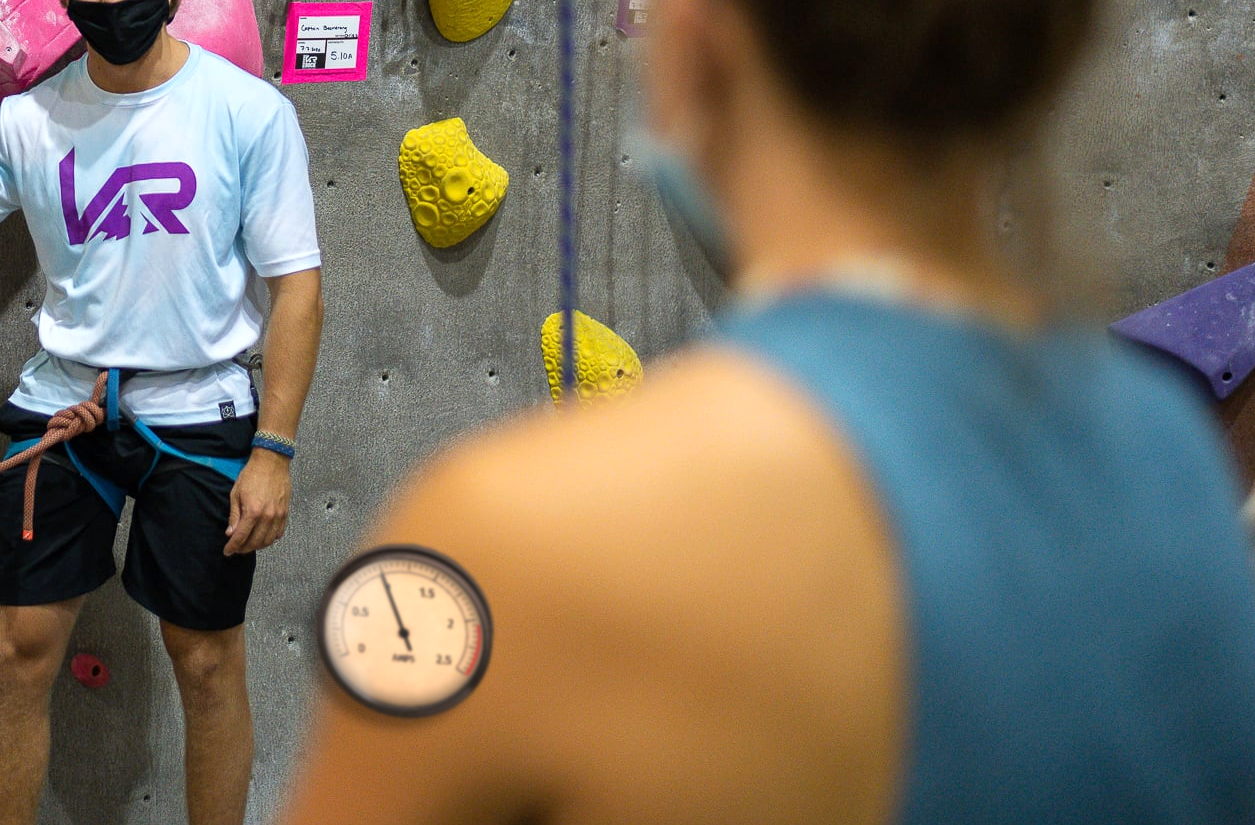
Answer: {"value": 1, "unit": "A"}
